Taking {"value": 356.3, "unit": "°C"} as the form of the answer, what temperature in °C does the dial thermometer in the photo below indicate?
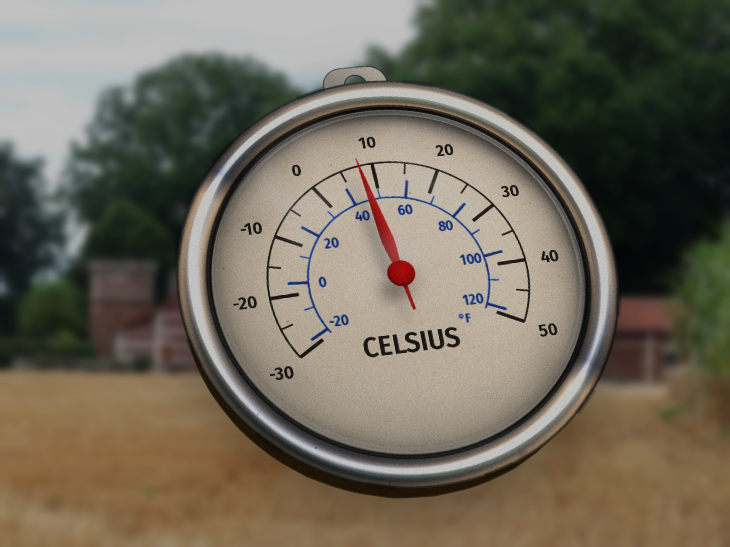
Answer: {"value": 7.5, "unit": "°C"}
